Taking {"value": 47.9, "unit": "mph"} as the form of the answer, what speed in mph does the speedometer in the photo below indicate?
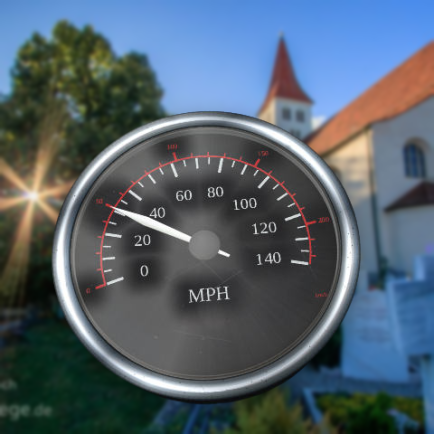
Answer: {"value": 30, "unit": "mph"}
